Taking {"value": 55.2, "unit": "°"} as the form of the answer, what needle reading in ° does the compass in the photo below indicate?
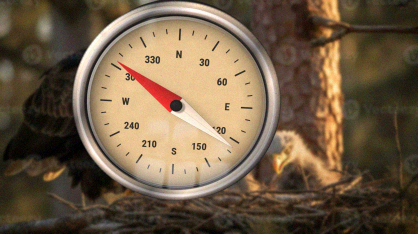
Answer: {"value": 305, "unit": "°"}
